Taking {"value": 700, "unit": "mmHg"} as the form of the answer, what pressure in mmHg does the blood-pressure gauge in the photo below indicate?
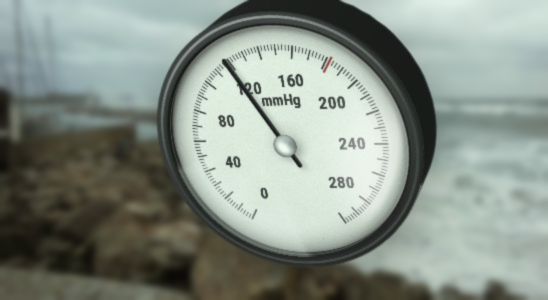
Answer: {"value": 120, "unit": "mmHg"}
